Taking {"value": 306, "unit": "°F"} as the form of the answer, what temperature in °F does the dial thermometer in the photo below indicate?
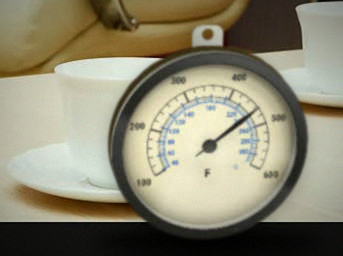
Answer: {"value": 460, "unit": "°F"}
